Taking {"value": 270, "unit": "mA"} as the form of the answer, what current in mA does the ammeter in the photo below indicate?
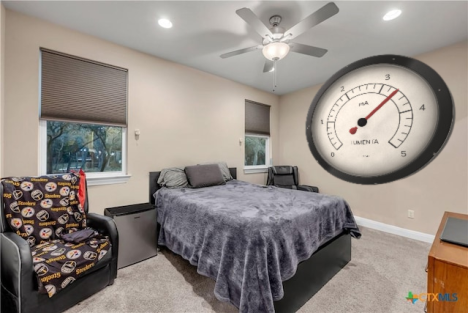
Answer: {"value": 3.4, "unit": "mA"}
